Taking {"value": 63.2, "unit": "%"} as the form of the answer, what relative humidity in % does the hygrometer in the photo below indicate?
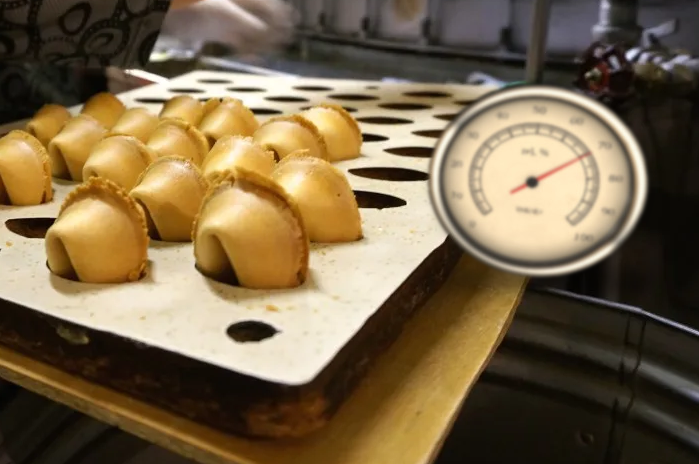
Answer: {"value": 70, "unit": "%"}
